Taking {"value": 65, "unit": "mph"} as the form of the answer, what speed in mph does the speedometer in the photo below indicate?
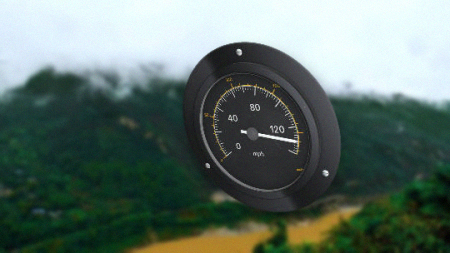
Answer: {"value": 130, "unit": "mph"}
